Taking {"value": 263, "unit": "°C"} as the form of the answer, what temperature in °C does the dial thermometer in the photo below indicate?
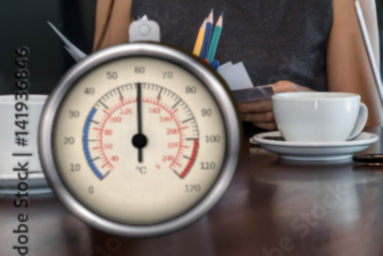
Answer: {"value": 60, "unit": "°C"}
